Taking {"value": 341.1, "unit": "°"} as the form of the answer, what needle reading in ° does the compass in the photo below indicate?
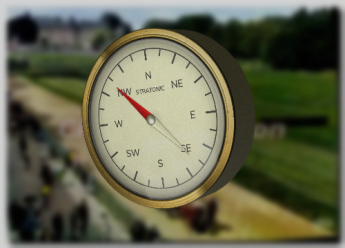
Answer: {"value": 315, "unit": "°"}
